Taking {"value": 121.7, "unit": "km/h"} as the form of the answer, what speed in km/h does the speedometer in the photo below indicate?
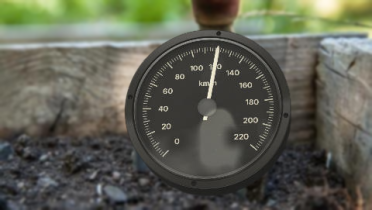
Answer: {"value": 120, "unit": "km/h"}
